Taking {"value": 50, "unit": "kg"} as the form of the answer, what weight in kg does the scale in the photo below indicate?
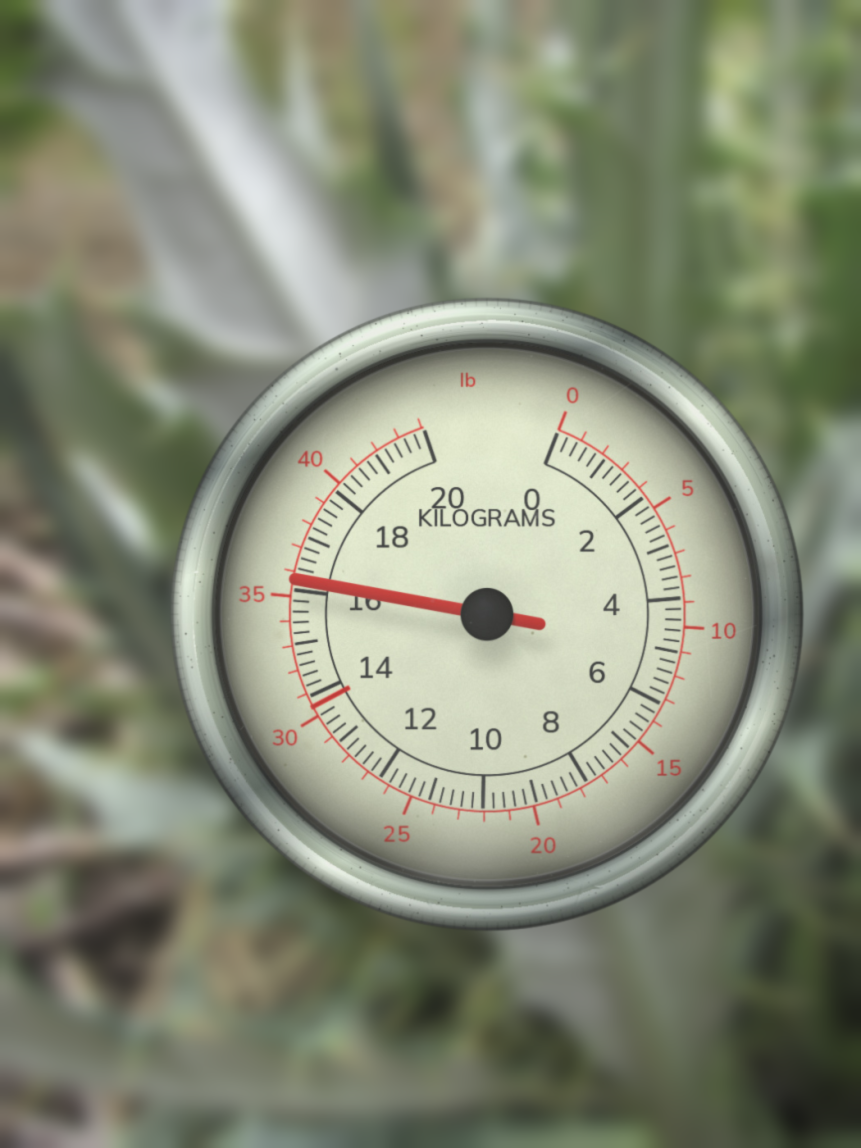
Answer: {"value": 16.2, "unit": "kg"}
